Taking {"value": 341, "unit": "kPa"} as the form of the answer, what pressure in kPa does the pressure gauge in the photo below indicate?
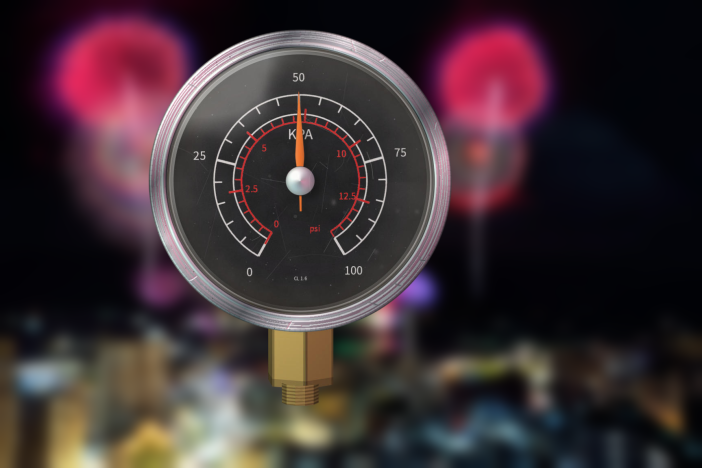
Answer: {"value": 50, "unit": "kPa"}
